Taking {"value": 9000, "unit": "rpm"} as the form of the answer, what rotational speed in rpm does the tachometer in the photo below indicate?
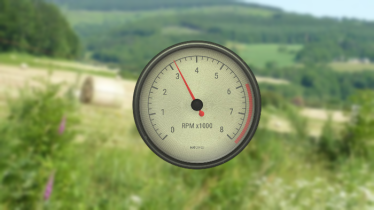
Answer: {"value": 3200, "unit": "rpm"}
